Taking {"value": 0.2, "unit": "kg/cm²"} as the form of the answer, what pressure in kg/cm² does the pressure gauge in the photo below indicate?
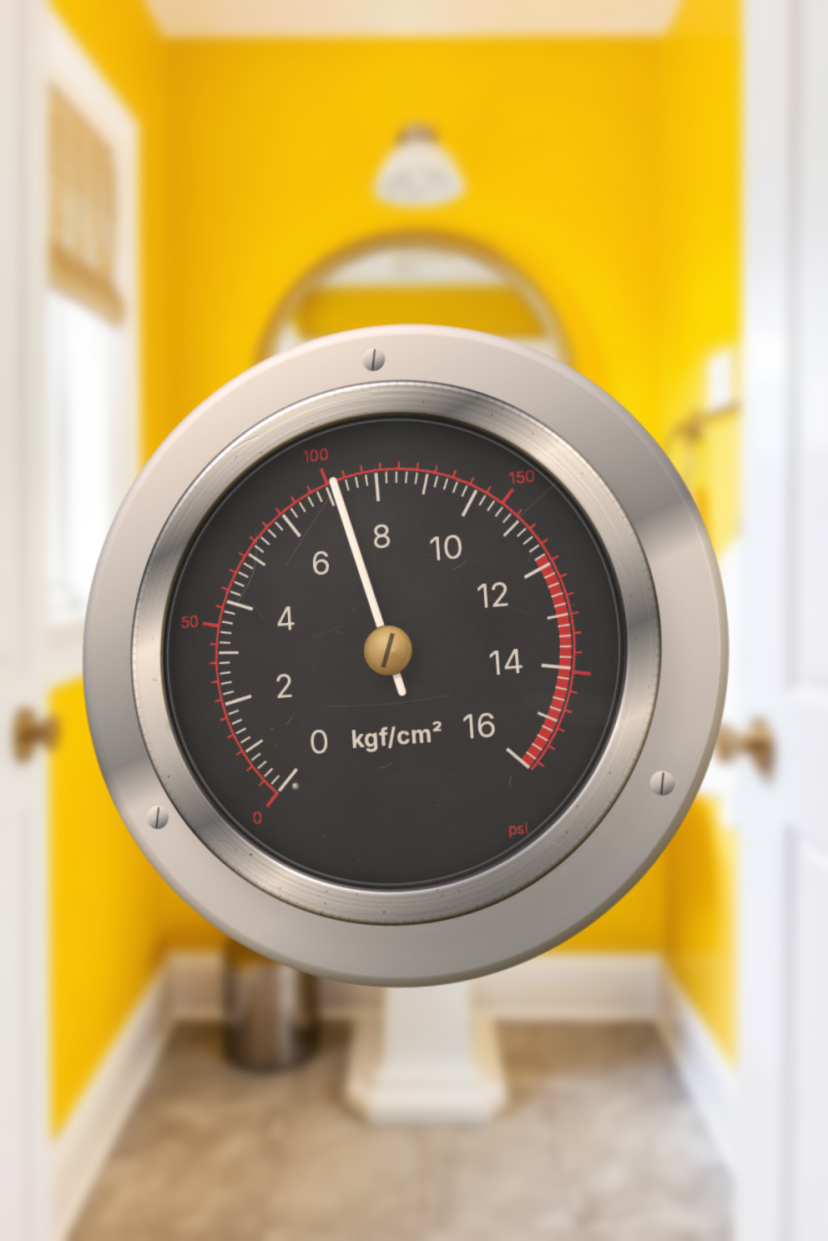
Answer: {"value": 7.2, "unit": "kg/cm²"}
